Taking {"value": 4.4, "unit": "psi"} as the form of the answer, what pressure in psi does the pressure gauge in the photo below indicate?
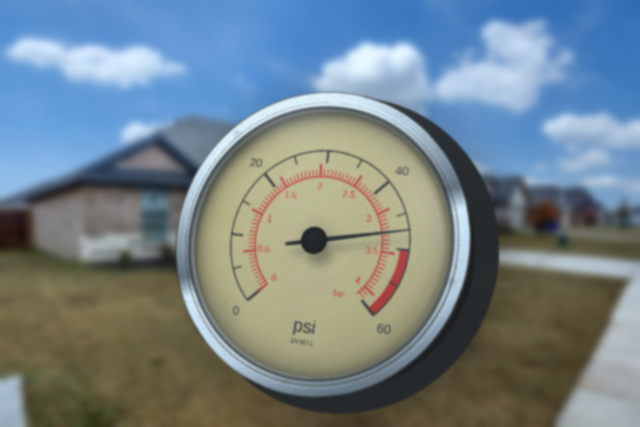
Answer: {"value": 47.5, "unit": "psi"}
